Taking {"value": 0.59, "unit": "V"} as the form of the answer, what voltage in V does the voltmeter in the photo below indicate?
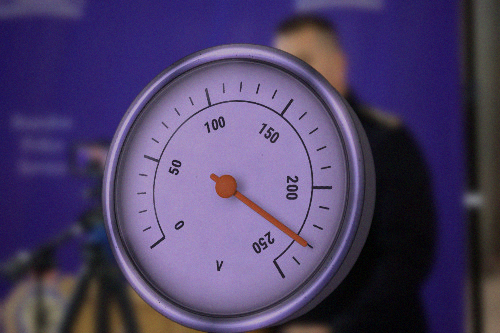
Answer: {"value": 230, "unit": "V"}
